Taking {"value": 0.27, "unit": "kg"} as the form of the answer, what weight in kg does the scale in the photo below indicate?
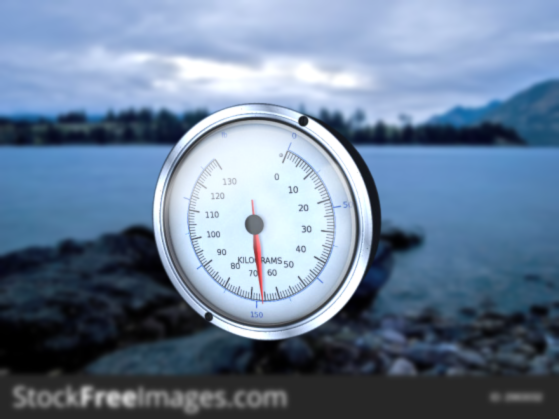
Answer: {"value": 65, "unit": "kg"}
